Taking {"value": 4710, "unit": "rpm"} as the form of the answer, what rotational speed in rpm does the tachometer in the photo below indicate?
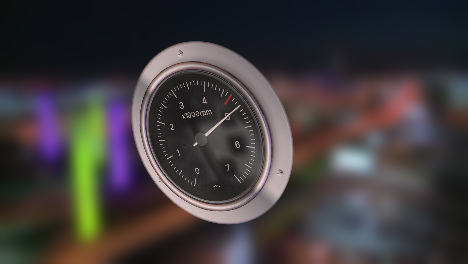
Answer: {"value": 5000, "unit": "rpm"}
